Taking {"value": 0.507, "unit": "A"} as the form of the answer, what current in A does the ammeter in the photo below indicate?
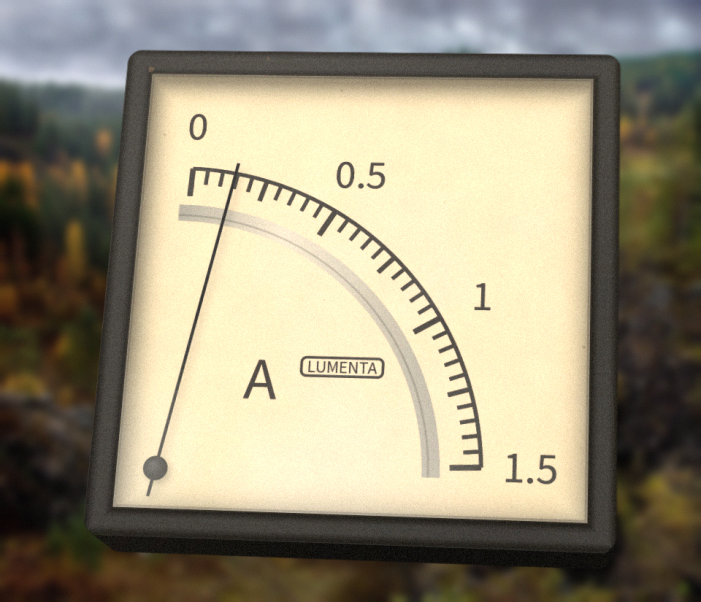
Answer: {"value": 0.15, "unit": "A"}
